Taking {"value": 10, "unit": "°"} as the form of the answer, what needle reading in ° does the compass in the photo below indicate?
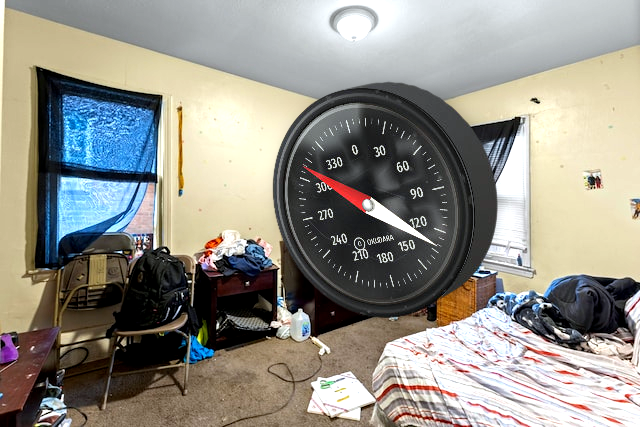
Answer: {"value": 310, "unit": "°"}
